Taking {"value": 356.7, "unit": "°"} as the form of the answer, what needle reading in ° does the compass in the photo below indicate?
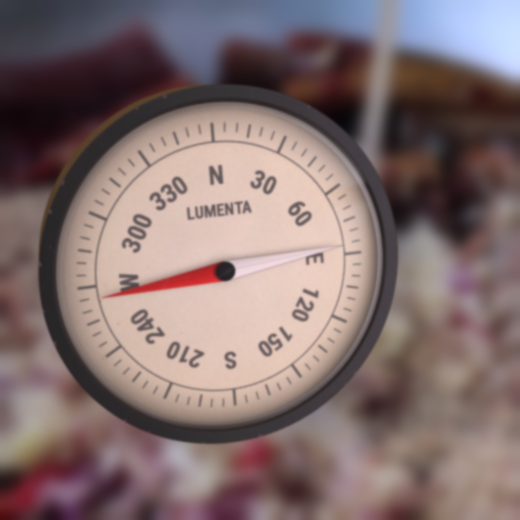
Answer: {"value": 265, "unit": "°"}
